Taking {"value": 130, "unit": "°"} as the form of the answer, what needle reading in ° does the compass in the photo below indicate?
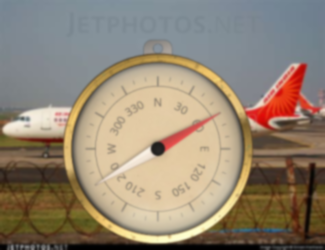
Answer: {"value": 60, "unit": "°"}
